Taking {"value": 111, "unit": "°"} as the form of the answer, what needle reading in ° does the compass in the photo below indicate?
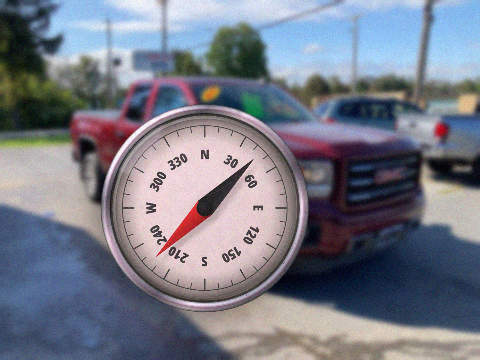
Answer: {"value": 225, "unit": "°"}
